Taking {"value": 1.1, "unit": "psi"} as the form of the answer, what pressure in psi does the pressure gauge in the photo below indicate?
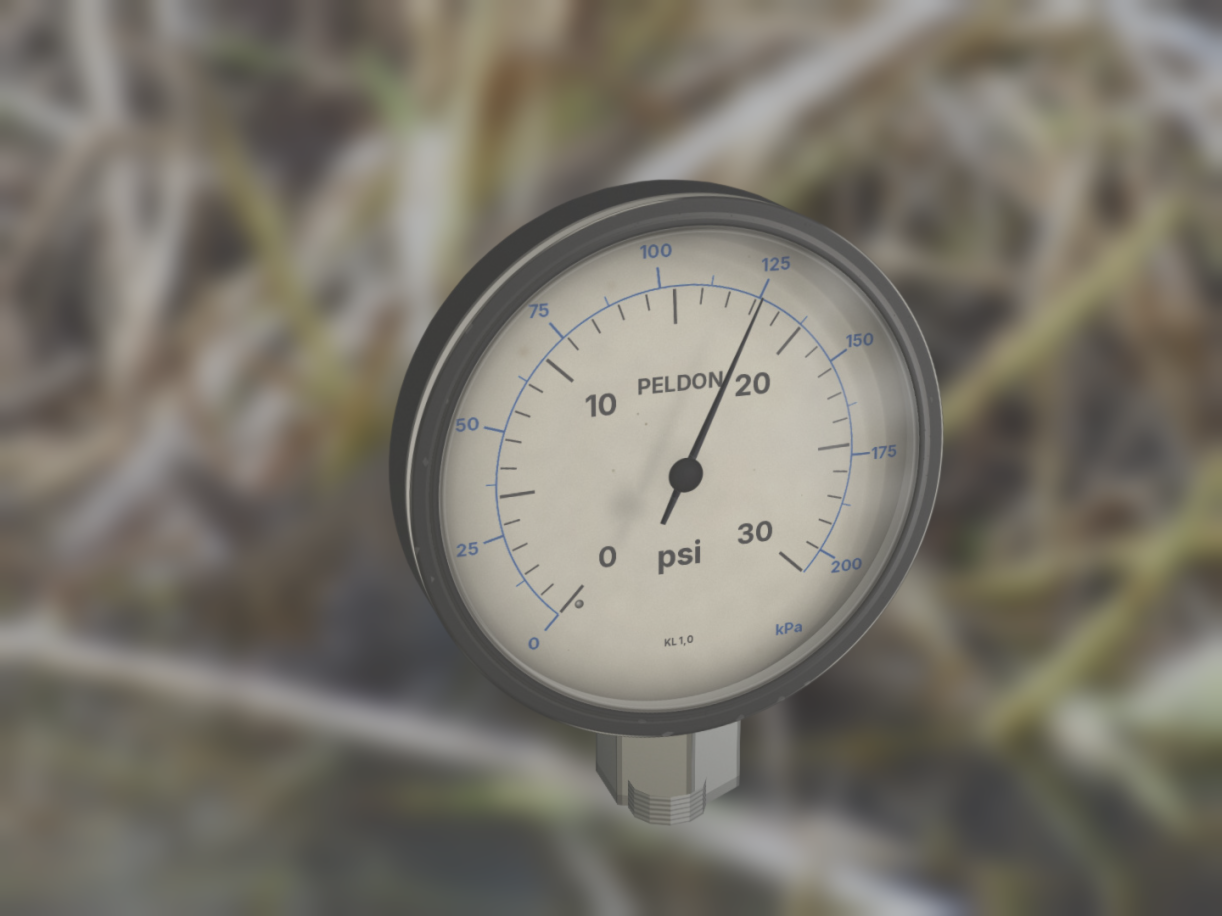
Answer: {"value": 18, "unit": "psi"}
